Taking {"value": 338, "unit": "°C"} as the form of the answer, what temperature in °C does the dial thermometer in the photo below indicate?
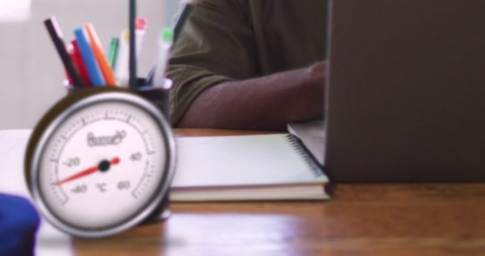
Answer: {"value": -30, "unit": "°C"}
